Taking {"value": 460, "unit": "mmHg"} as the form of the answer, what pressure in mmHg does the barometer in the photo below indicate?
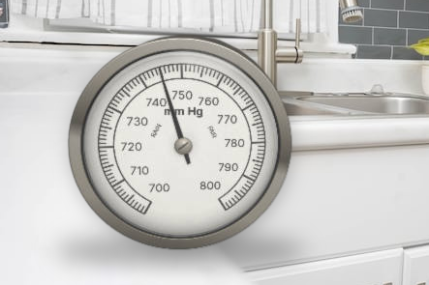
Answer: {"value": 745, "unit": "mmHg"}
